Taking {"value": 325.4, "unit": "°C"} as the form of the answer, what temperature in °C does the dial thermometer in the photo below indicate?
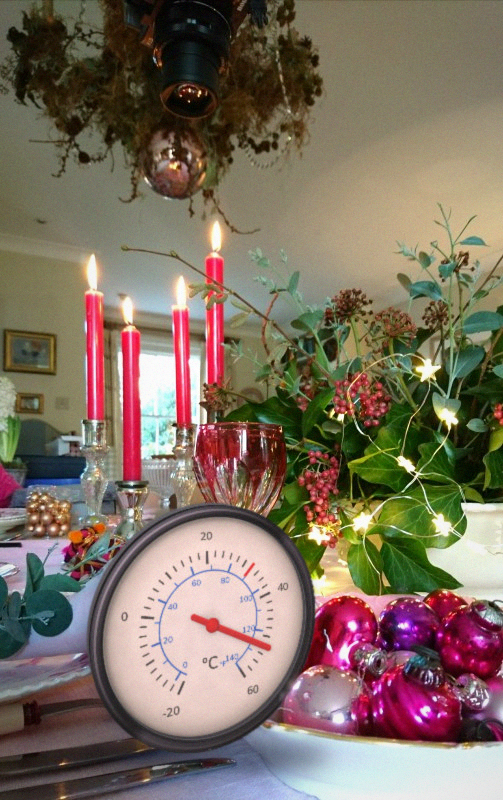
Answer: {"value": 52, "unit": "°C"}
